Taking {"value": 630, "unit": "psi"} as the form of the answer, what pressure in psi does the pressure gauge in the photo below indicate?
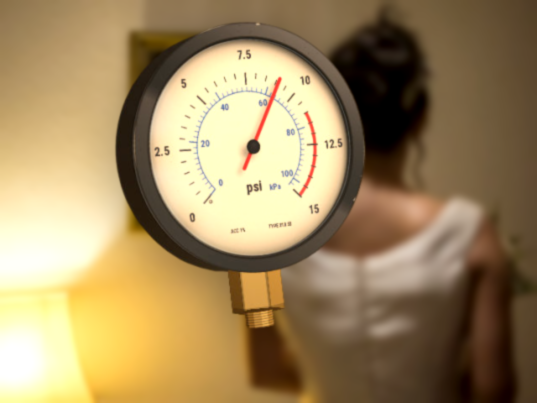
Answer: {"value": 9, "unit": "psi"}
